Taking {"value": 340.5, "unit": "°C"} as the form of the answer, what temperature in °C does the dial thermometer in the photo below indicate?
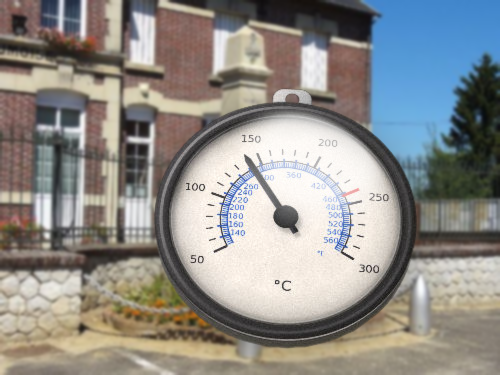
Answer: {"value": 140, "unit": "°C"}
